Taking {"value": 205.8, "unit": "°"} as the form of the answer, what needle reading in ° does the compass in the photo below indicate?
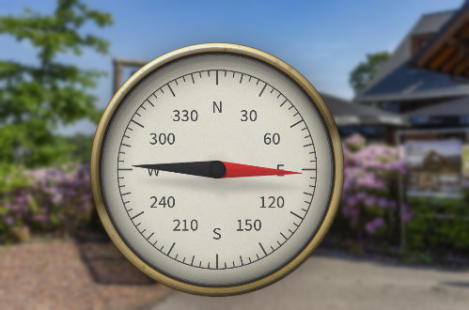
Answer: {"value": 92.5, "unit": "°"}
